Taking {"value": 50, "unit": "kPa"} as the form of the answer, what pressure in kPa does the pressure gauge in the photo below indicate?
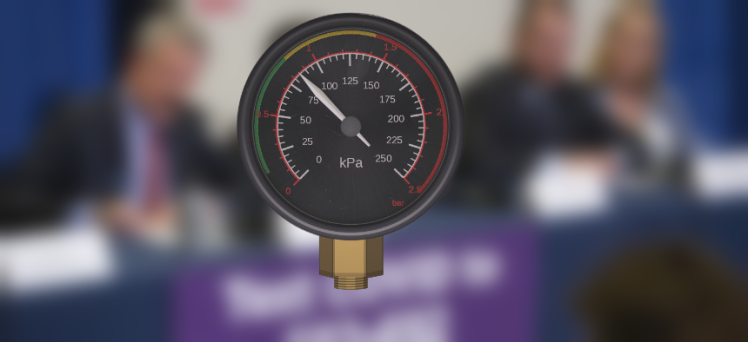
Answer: {"value": 85, "unit": "kPa"}
